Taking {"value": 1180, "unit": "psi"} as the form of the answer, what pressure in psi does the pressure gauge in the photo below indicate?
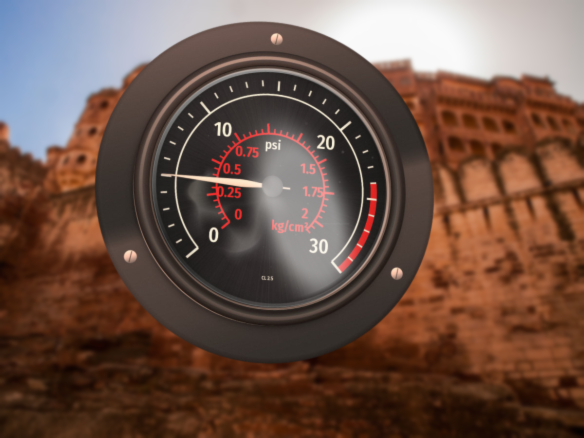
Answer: {"value": 5, "unit": "psi"}
